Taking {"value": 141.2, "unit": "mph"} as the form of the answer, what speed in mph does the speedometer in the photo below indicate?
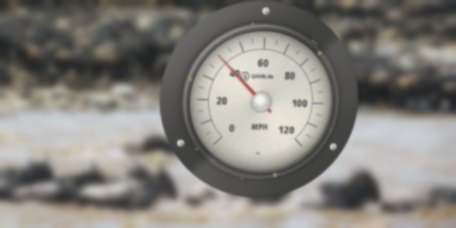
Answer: {"value": 40, "unit": "mph"}
